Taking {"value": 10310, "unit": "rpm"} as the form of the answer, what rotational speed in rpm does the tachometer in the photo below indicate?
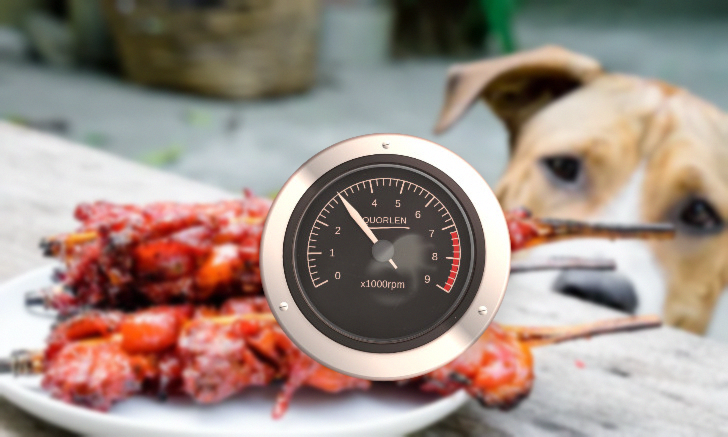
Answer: {"value": 3000, "unit": "rpm"}
